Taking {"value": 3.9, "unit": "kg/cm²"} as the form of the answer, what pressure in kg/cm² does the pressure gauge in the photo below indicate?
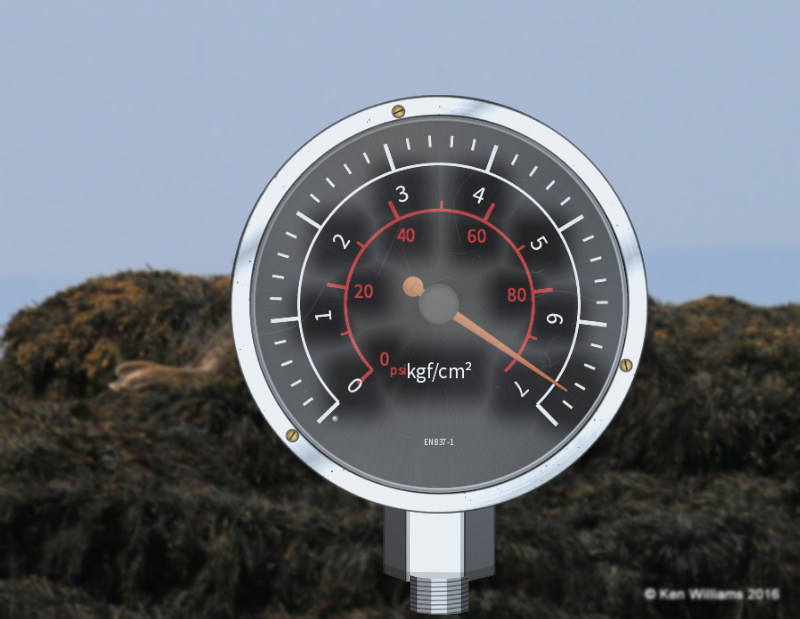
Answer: {"value": 6.7, "unit": "kg/cm²"}
